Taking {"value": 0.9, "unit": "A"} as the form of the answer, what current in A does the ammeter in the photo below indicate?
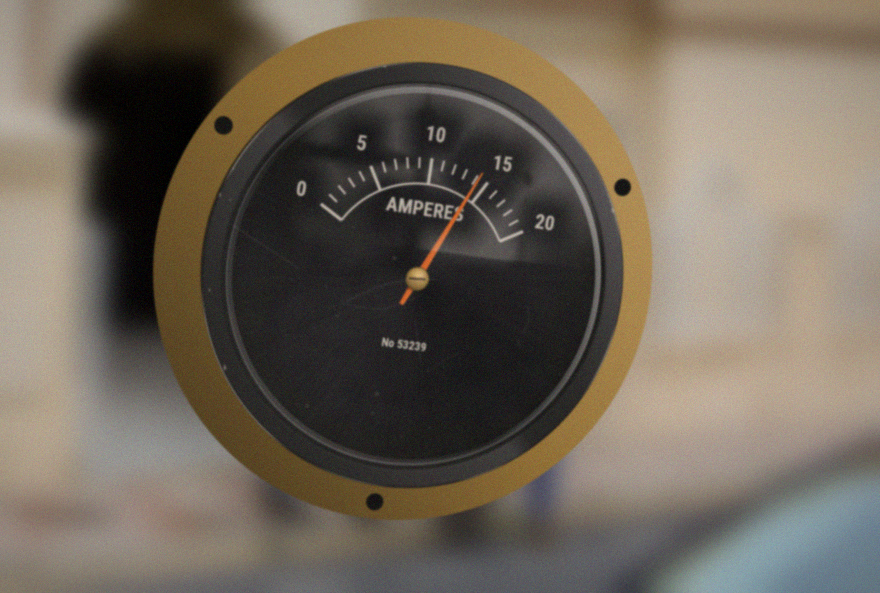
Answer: {"value": 14, "unit": "A"}
